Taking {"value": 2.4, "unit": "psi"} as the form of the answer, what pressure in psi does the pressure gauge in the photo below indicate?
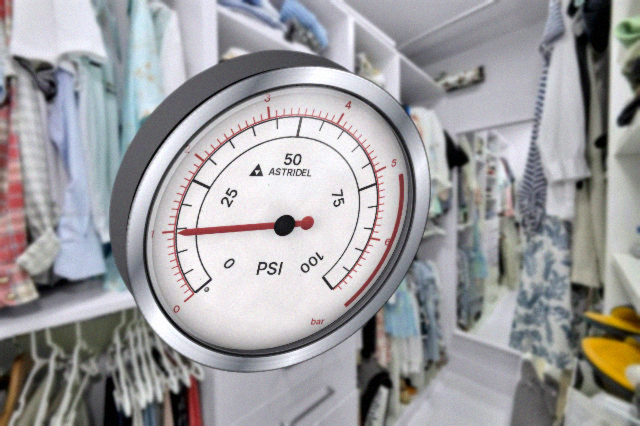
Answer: {"value": 15, "unit": "psi"}
